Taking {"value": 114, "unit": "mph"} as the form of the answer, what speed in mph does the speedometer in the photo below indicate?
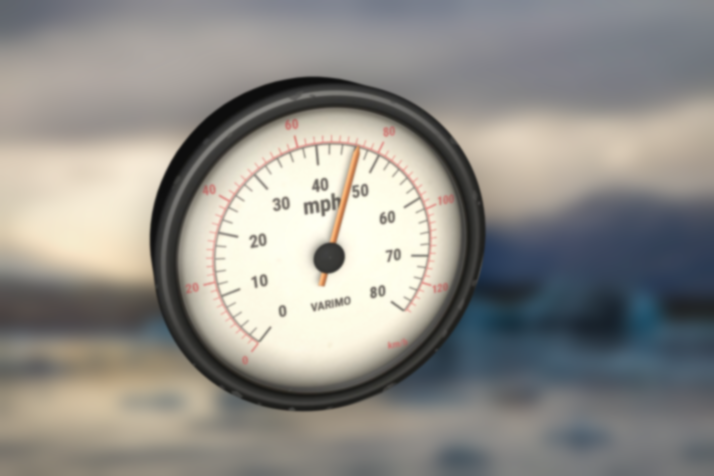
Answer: {"value": 46, "unit": "mph"}
